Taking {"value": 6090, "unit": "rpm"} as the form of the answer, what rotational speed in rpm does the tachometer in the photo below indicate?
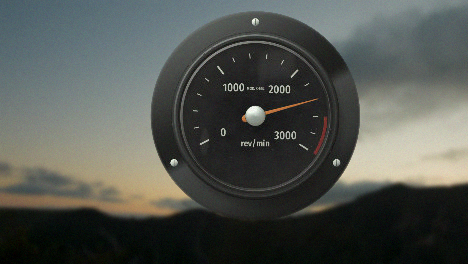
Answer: {"value": 2400, "unit": "rpm"}
